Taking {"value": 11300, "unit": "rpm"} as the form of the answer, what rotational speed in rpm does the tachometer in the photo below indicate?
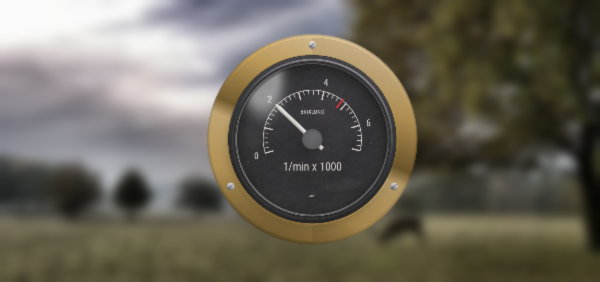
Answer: {"value": 2000, "unit": "rpm"}
